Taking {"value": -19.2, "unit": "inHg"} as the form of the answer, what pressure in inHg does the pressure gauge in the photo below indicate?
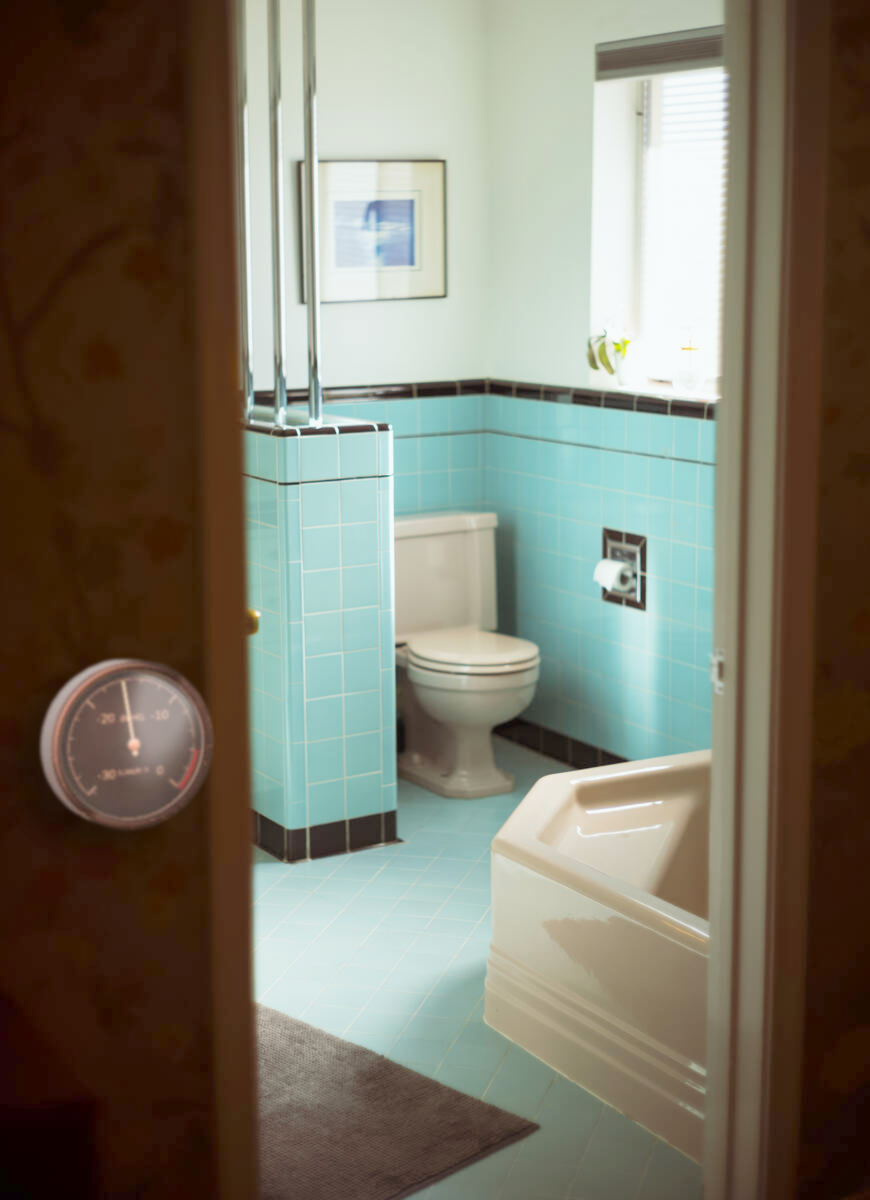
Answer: {"value": -16, "unit": "inHg"}
